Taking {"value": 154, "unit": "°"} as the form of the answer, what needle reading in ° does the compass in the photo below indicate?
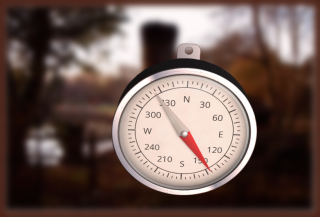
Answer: {"value": 145, "unit": "°"}
